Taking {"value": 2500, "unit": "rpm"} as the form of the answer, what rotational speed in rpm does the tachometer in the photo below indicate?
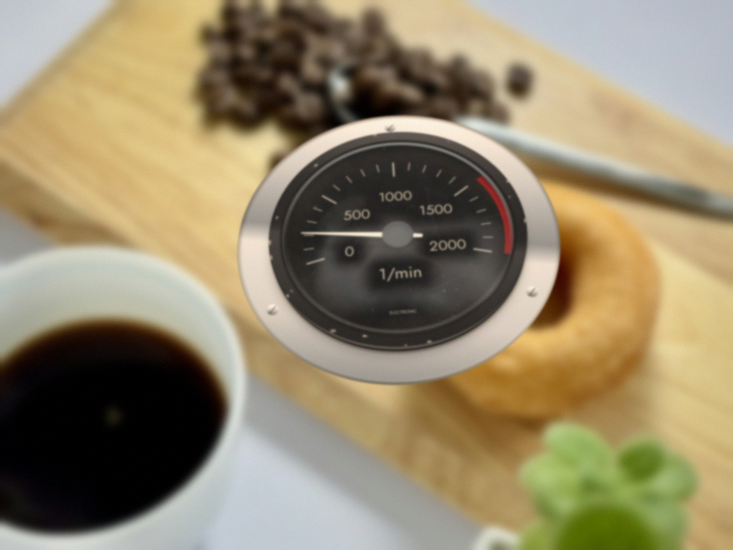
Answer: {"value": 200, "unit": "rpm"}
